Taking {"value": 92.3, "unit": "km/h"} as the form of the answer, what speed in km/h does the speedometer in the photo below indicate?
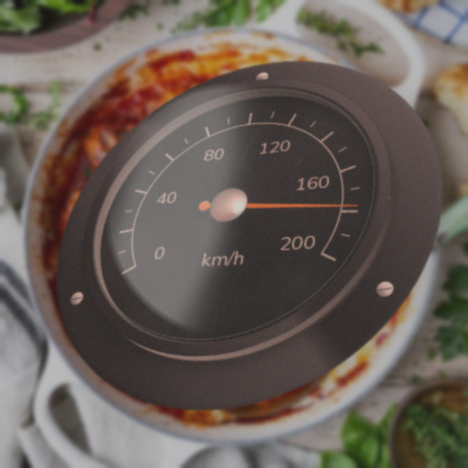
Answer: {"value": 180, "unit": "km/h"}
